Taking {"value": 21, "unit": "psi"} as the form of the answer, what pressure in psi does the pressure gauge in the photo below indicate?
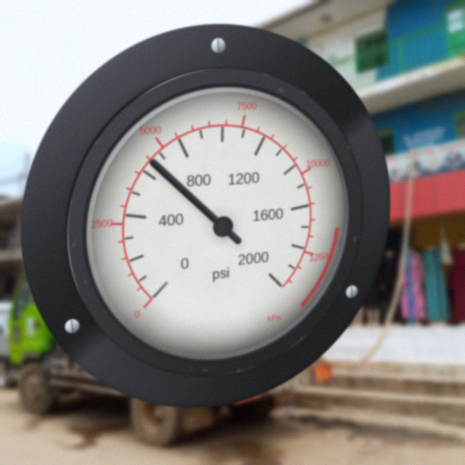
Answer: {"value": 650, "unit": "psi"}
